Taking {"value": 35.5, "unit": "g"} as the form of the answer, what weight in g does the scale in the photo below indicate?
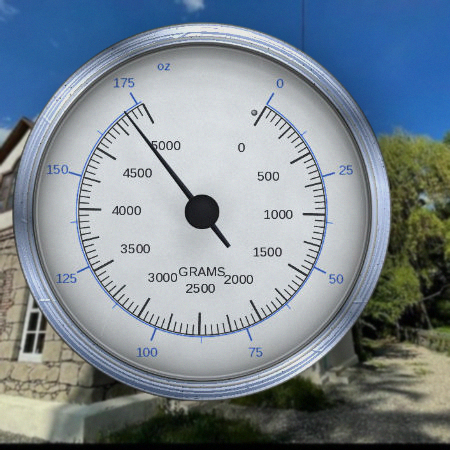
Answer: {"value": 4850, "unit": "g"}
